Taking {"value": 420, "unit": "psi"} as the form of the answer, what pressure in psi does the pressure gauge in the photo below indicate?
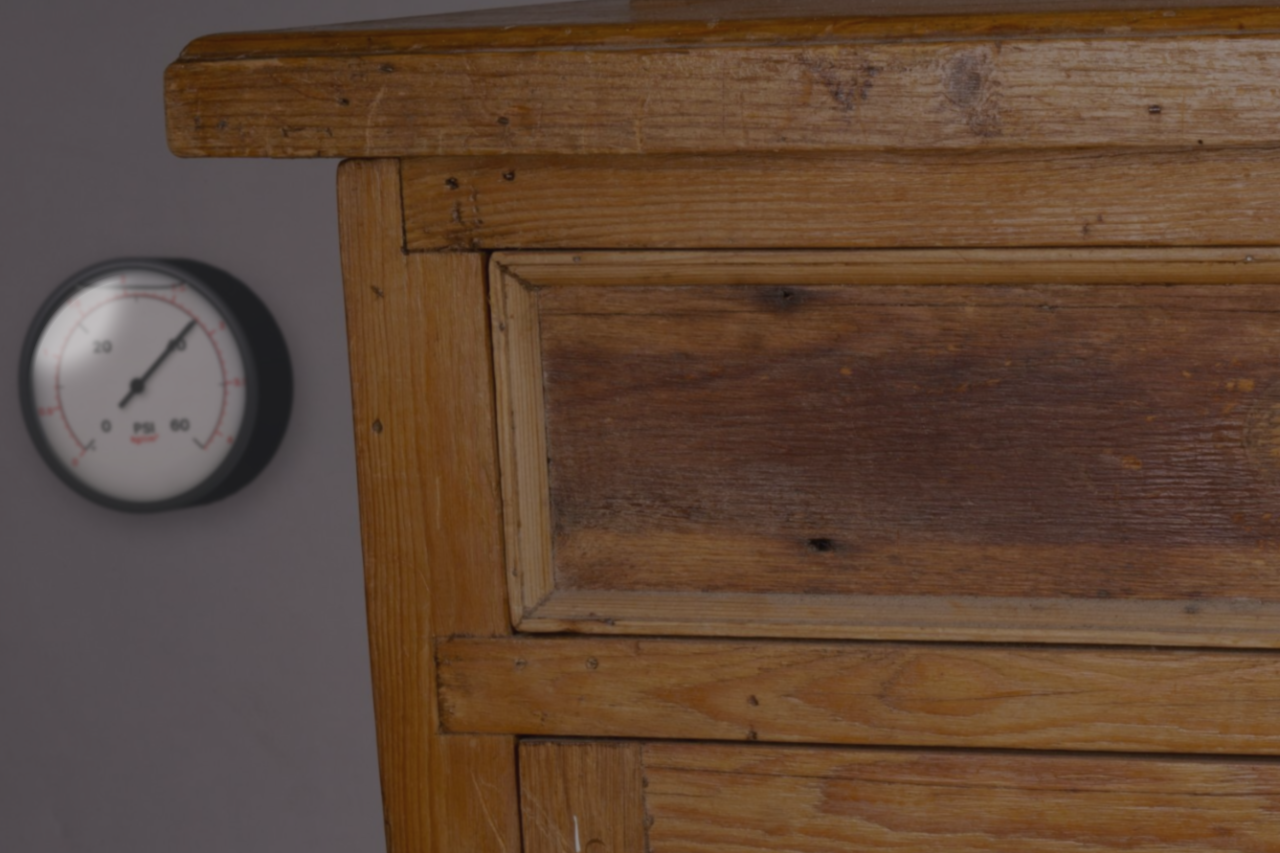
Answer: {"value": 40, "unit": "psi"}
